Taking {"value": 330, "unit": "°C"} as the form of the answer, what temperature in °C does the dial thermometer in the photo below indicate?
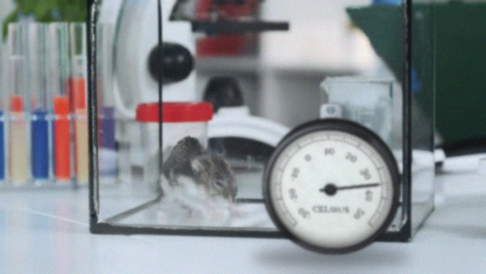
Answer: {"value": 35, "unit": "°C"}
